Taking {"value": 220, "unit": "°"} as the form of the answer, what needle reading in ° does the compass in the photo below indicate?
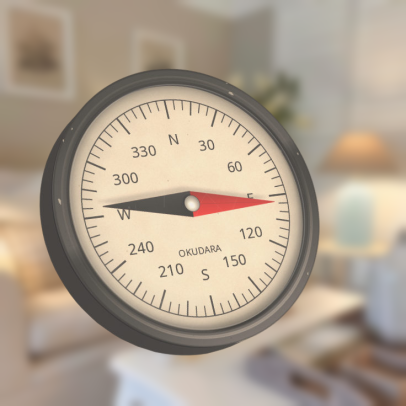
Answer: {"value": 95, "unit": "°"}
